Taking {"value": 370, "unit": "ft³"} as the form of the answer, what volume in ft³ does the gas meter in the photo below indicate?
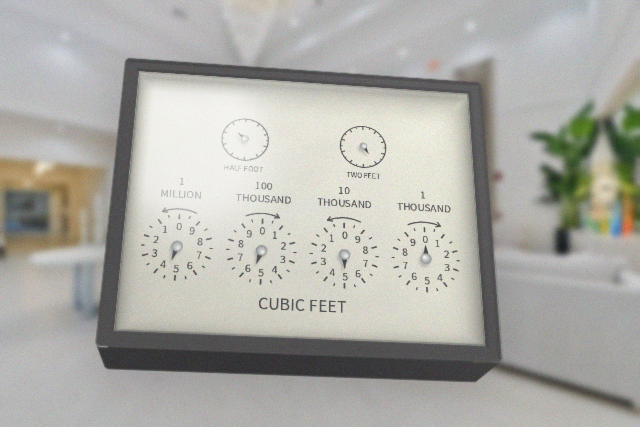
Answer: {"value": 455000, "unit": "ft³"}
